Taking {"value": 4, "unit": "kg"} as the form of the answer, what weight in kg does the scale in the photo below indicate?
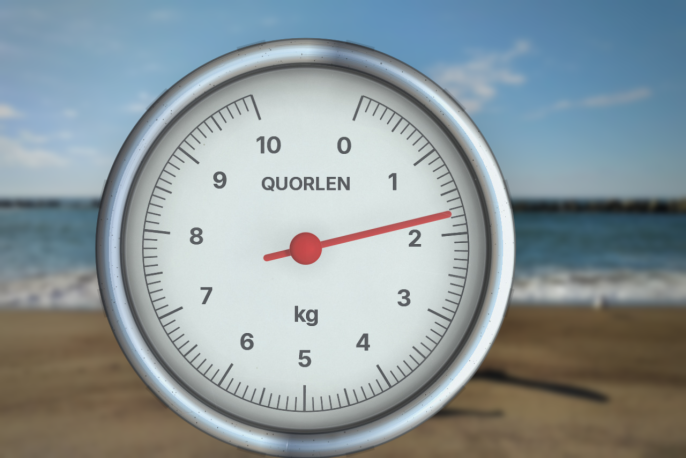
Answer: {"value": 1.75, "unit": "kg"}
